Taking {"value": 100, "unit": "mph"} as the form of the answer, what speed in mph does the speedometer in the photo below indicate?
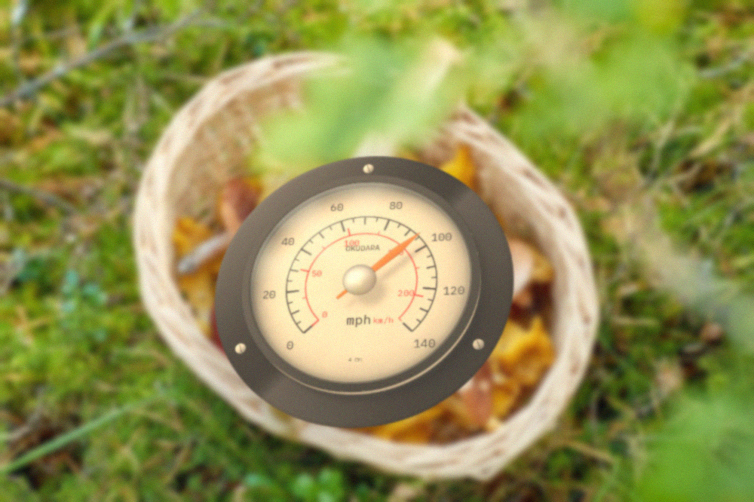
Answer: {"value": 95, "unit": "mph"}
